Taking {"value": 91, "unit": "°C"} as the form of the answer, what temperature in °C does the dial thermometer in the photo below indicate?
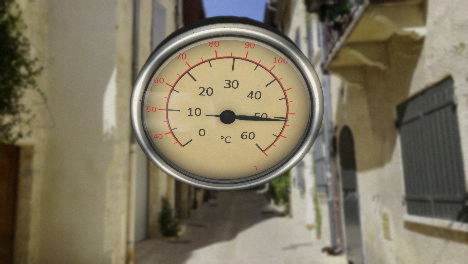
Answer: {"value": 50, "unit": "°C"}
